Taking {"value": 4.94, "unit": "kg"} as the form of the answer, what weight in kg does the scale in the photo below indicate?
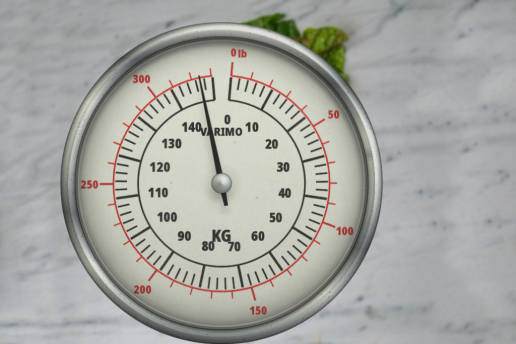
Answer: {"value": 147, "unit": "kg"}
